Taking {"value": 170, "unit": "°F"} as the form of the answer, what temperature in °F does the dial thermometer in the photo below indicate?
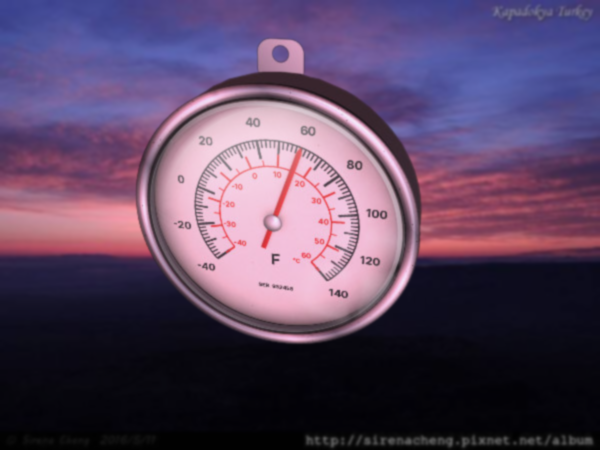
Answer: {"value": 60, "unit": "°F"}
